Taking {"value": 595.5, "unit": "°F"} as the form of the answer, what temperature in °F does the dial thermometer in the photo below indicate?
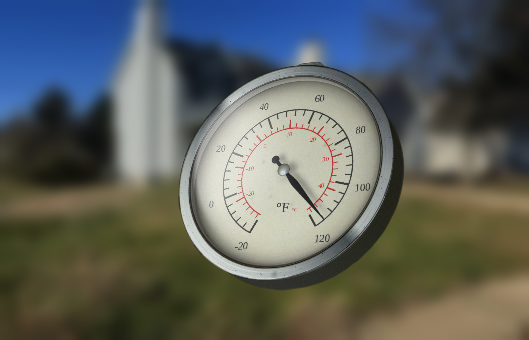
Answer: {"value": 116, "unit": "°F"}
